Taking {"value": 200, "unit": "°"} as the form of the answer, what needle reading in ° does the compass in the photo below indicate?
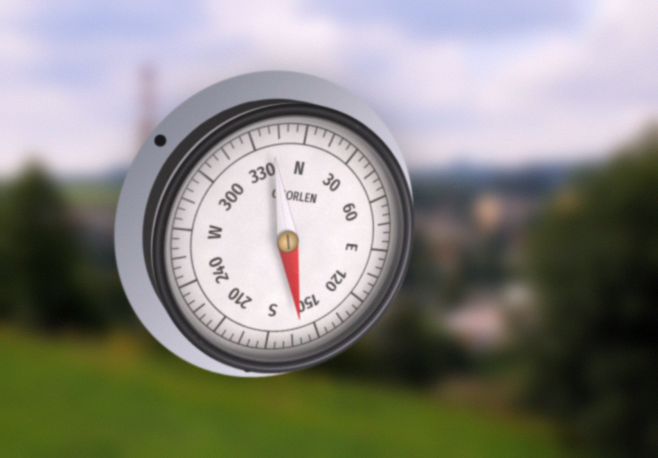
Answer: {"value": 160, "unit": "°"}
